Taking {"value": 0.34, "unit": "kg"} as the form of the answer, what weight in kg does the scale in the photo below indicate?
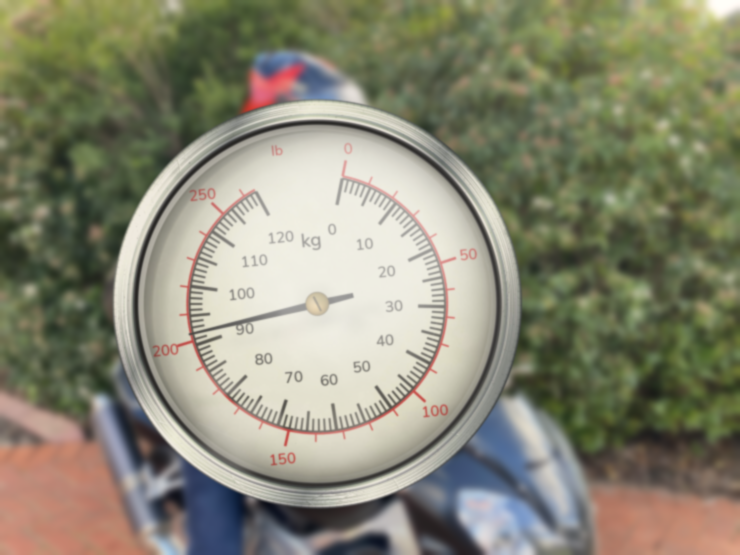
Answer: {"value": 92, "unit": "kg"}
